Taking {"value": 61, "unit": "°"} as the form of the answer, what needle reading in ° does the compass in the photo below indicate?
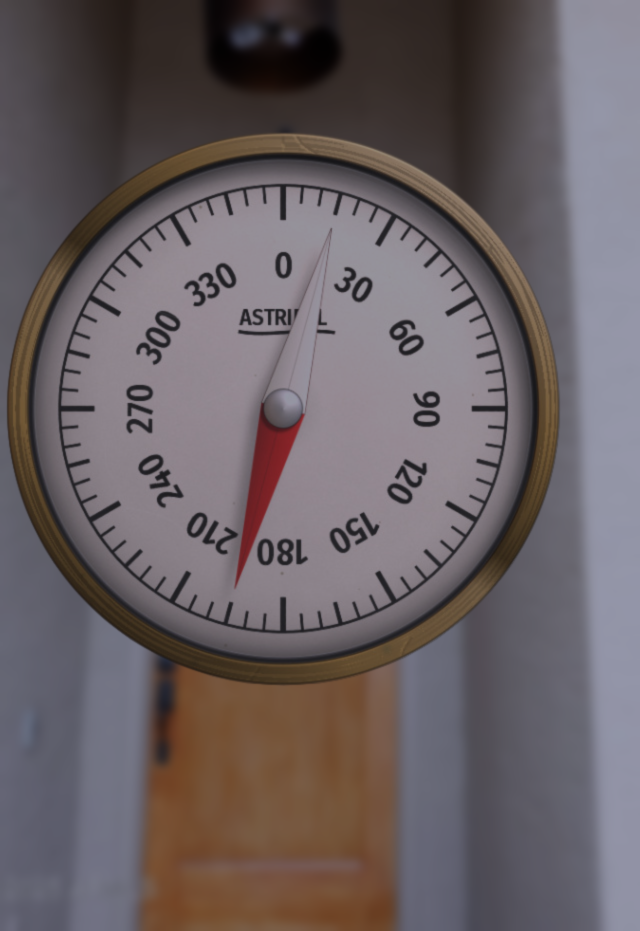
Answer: {"value": 195, "unit": "°"}
